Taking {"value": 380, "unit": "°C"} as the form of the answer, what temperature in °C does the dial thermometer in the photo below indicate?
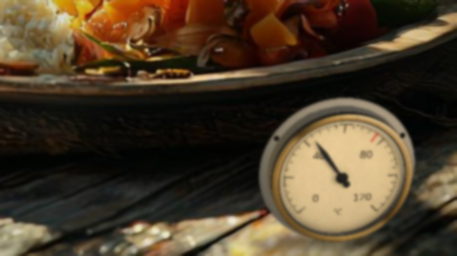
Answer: {"value": 44, "unit": "°C"}
